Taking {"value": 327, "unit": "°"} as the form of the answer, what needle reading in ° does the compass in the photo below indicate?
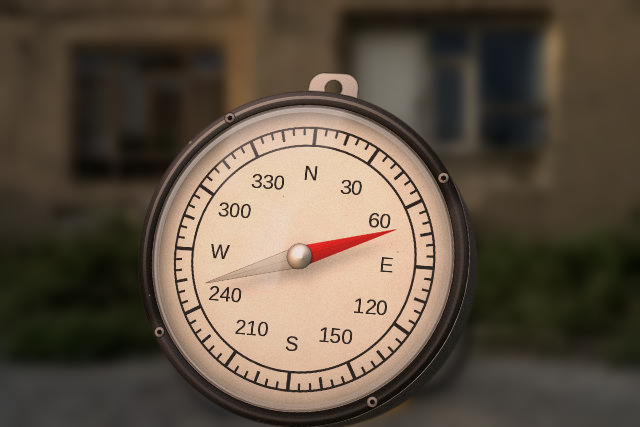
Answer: {"value": 70, "unit": "°"}
